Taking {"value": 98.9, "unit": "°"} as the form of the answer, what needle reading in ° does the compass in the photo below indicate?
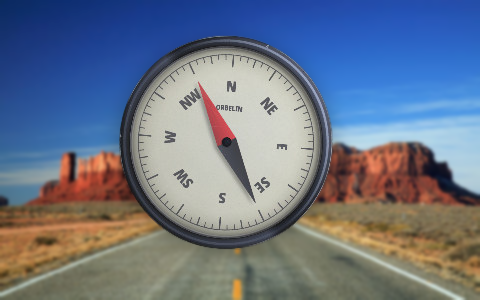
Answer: {"value": 330, "unit": "°"}
